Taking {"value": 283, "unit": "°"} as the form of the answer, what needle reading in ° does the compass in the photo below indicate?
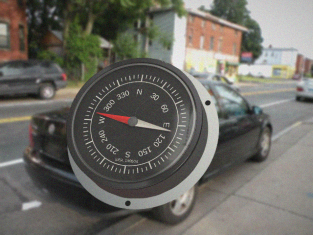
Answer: {"value": 280, "unit": "°"}
